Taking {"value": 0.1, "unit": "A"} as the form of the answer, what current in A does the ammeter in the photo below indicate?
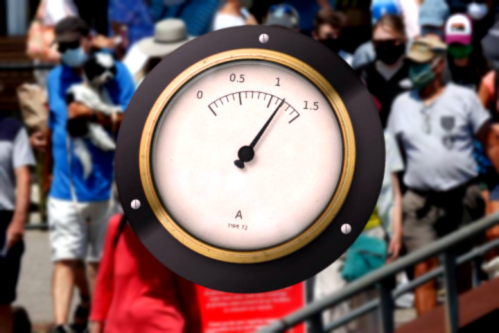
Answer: {"value": 1.2, "unit": "A"}
